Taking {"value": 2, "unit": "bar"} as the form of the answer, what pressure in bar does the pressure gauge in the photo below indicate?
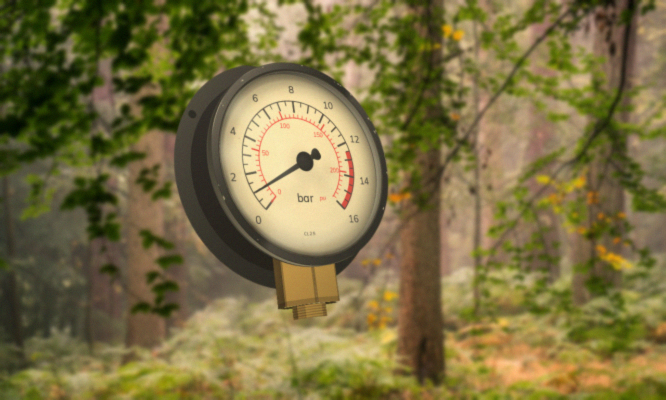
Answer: {"value": 1, "unit": "bar"}
